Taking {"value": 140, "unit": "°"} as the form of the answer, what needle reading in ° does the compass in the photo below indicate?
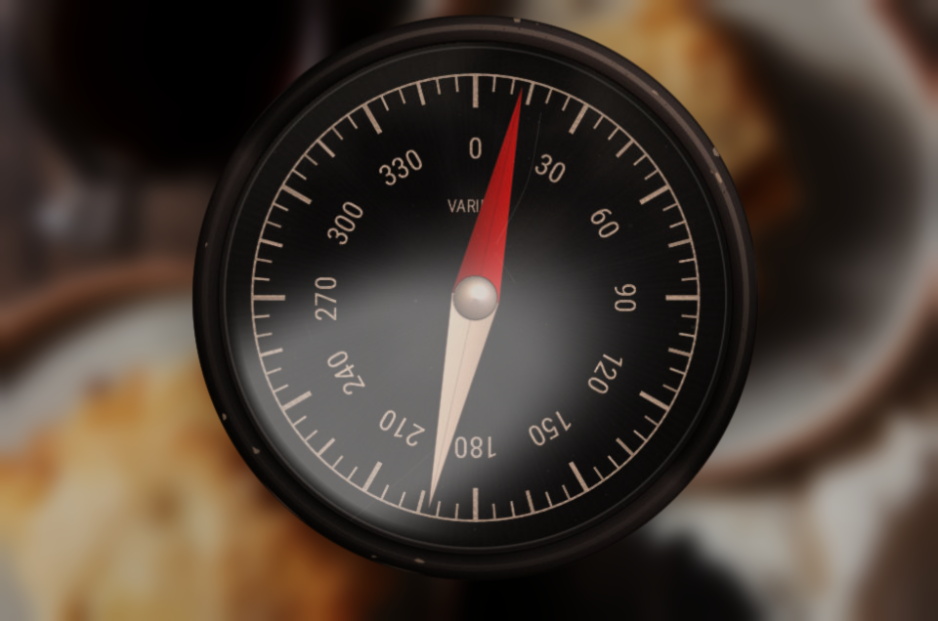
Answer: {"value": 12.5, "unit": "°"}
